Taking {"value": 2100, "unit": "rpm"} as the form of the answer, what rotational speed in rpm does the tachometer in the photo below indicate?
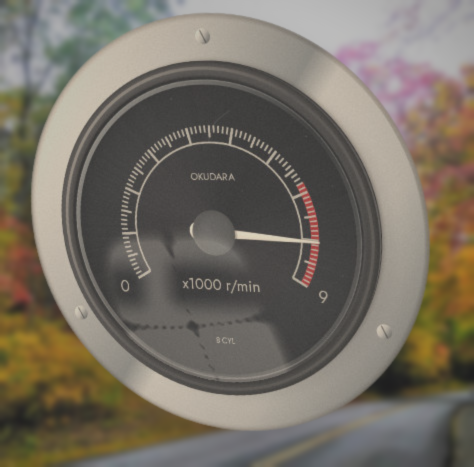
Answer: {"value": 8000, "unit": "rpm"}
